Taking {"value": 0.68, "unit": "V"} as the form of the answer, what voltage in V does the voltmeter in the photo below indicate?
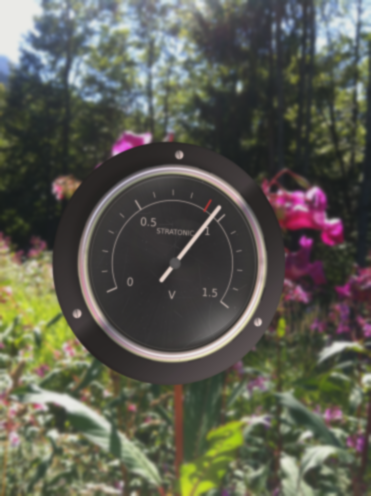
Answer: {"value": 0.95, "unit": "V"}
